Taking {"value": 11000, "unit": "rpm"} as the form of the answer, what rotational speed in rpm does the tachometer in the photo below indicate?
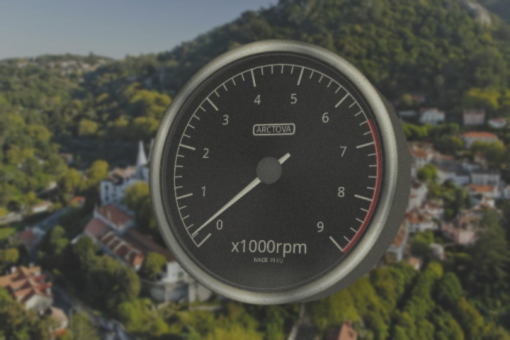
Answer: {"value": 200, "unit": "rpm"}
